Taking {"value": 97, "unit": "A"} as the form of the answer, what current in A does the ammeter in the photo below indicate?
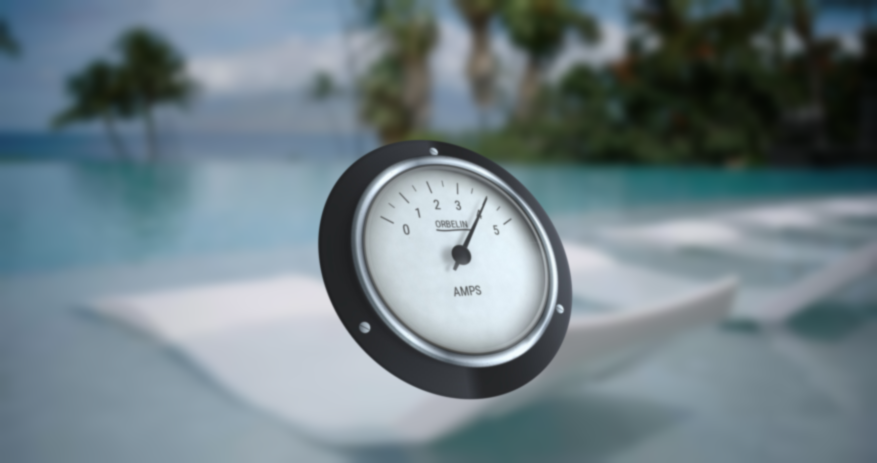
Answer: {"value": 4, "unit": "A"}
